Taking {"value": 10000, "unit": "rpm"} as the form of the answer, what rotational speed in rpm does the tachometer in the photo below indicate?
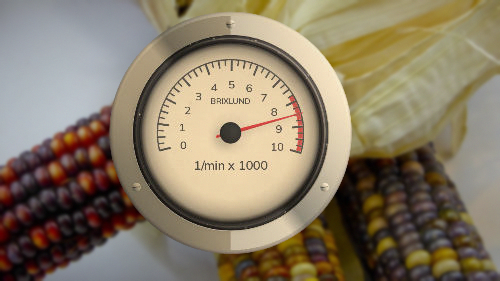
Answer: {"value": 8500, "unit": "rpm"}
